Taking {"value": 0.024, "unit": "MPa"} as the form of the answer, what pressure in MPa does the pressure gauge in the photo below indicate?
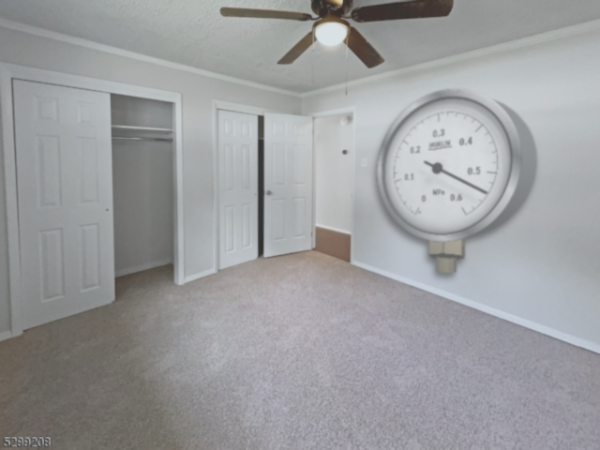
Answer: {"value": 0.54, "unit": "MPa"}
